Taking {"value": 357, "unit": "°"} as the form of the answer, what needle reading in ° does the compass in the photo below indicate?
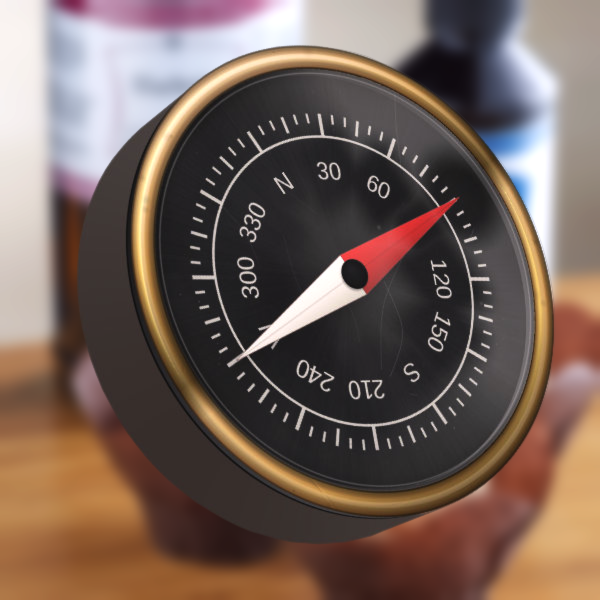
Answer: {"value": 90, "unit": "°"}
